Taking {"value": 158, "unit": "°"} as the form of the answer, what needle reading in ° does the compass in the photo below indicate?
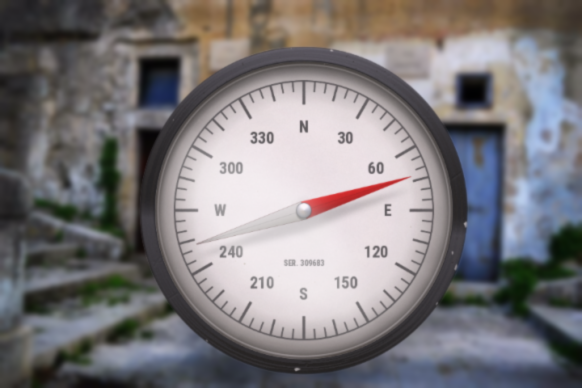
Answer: {"value": 72.5, "unit": "°"}
